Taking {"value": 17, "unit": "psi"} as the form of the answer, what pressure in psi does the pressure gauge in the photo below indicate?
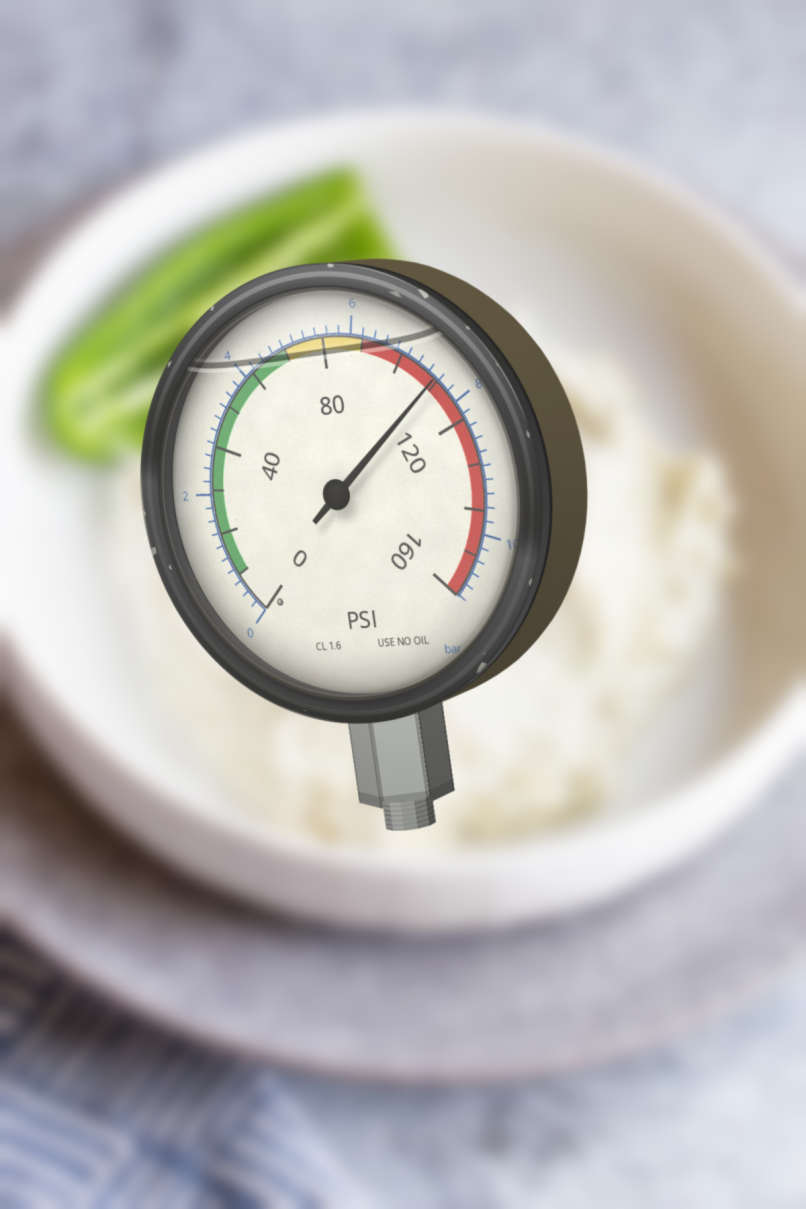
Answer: {"value": 110, "unit": "psi"}
